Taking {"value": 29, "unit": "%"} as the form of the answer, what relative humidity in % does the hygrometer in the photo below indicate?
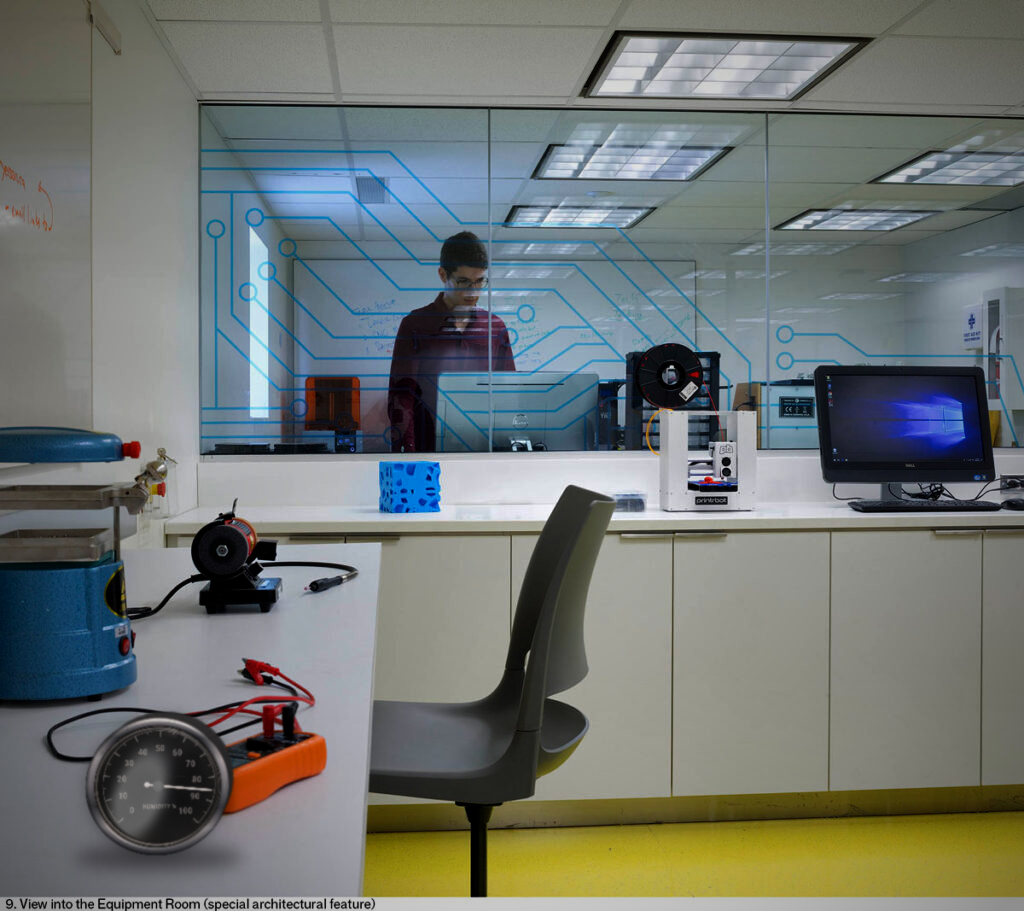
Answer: {"value": 85, "unit": "%"}
